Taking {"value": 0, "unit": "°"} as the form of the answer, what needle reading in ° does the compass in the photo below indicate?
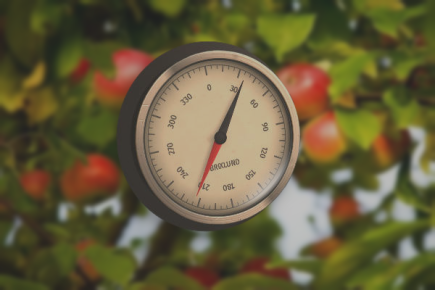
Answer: {"value": 215, "unit": "°"}
